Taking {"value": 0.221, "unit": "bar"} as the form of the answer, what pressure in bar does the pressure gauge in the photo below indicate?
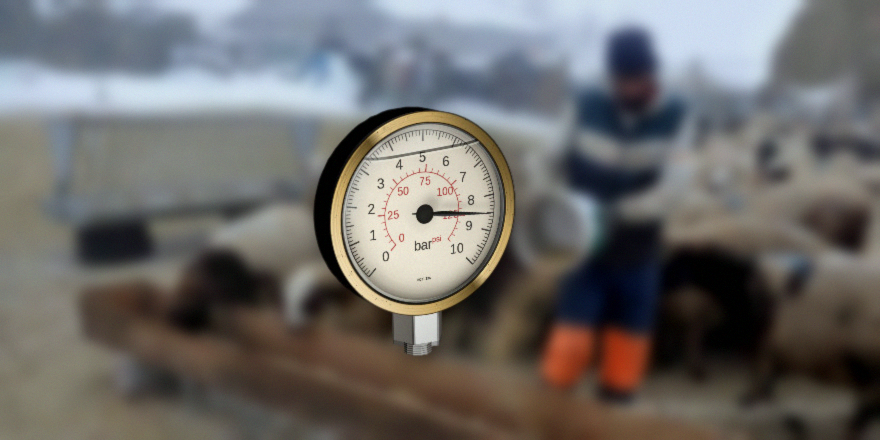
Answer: {"value": 8.5, "unit": "bar"}
